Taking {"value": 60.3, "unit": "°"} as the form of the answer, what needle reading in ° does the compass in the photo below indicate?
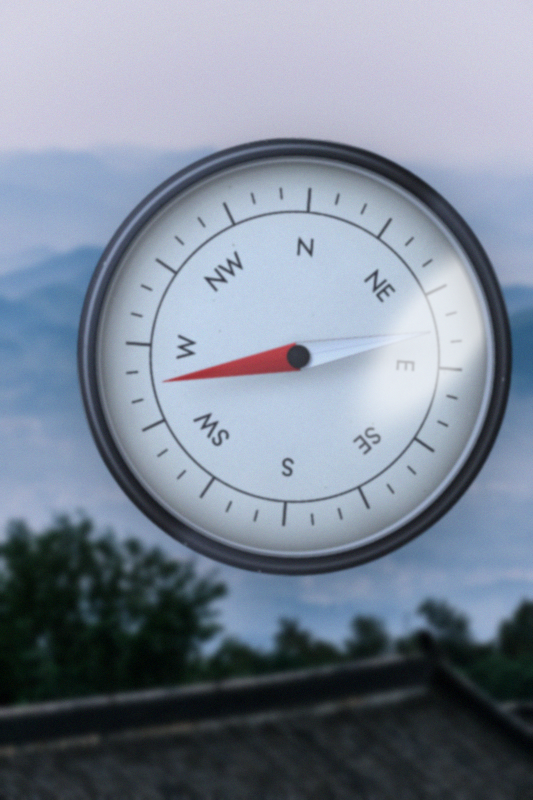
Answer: {"value": 255, "unit": "°"}
